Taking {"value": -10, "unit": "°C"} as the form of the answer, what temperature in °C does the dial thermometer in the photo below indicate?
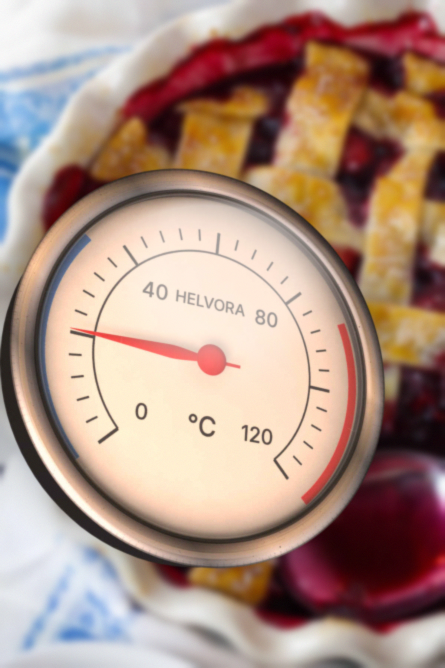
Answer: {"value": 20, "unit": "°C"}
